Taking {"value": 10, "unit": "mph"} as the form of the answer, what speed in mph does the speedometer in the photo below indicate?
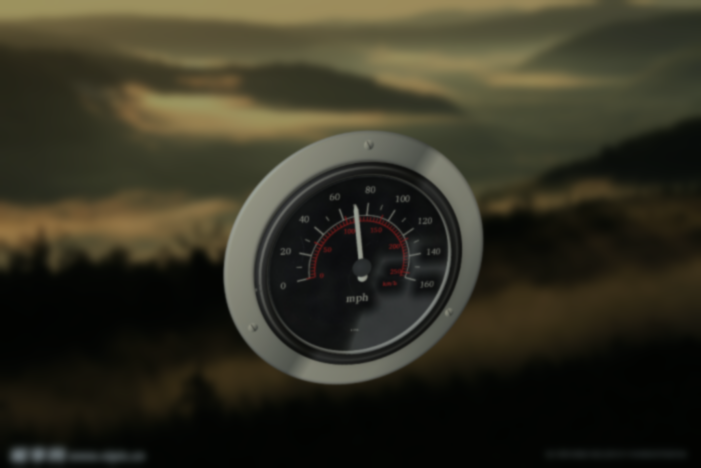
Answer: {"value": 70, "unit": "mph"}
